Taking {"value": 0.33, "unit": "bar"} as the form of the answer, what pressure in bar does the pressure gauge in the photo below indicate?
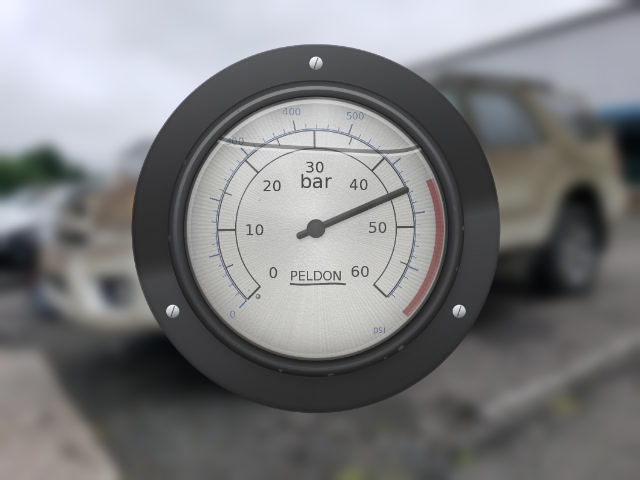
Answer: {"value": 45, "unit": "bar"}
